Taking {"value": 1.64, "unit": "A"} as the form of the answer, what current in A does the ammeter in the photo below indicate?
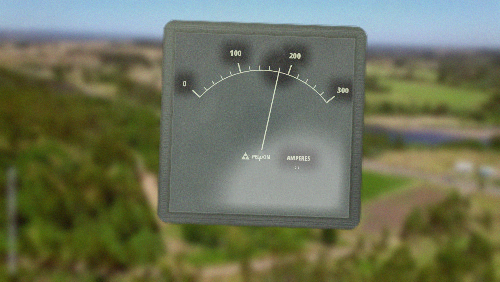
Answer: {"value": 180, "unit": "A"}
